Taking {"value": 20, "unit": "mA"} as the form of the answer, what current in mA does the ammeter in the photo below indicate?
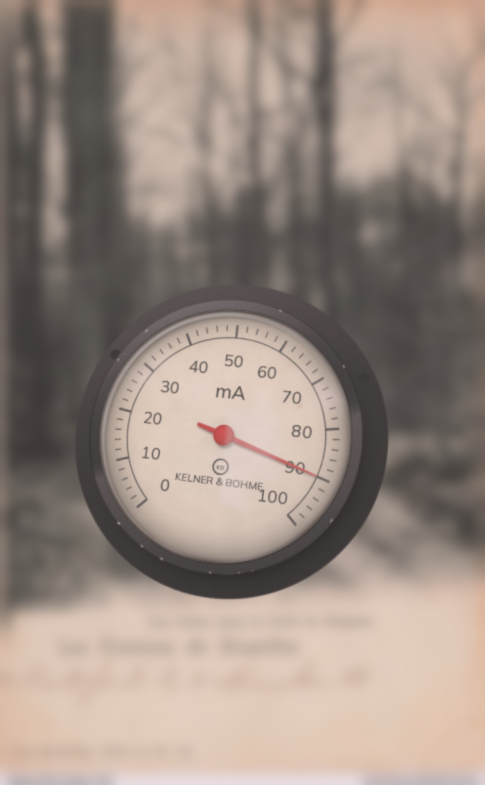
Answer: {"value": 90, "unit": "mA"}
